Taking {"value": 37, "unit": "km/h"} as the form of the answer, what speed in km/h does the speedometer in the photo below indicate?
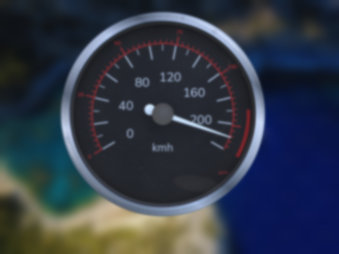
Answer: {"value": 210, "unit": "km/h"}
